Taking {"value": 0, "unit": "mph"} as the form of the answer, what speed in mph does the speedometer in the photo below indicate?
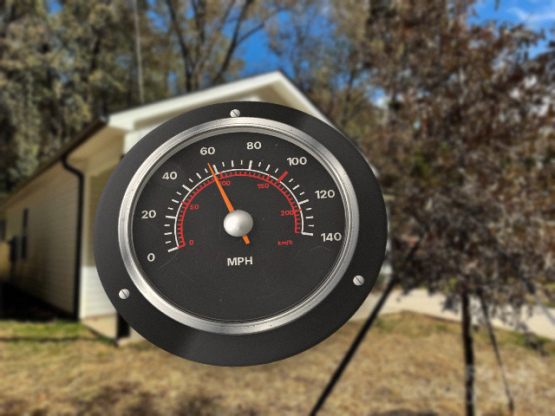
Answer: {"value": 57.5, "unit": "mph"}
